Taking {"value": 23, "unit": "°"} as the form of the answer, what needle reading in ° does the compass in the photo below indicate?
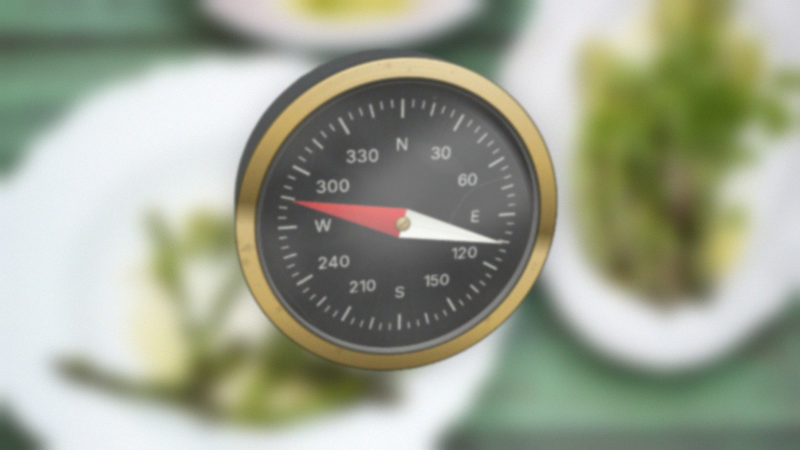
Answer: {"value": 285, "unit": "°"}
